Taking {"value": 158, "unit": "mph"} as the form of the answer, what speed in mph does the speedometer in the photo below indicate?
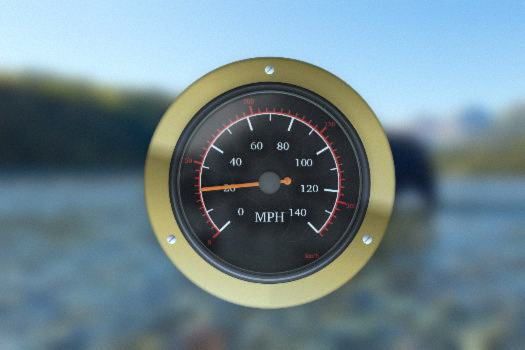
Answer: {"value": 20, "unit": "mph"}
